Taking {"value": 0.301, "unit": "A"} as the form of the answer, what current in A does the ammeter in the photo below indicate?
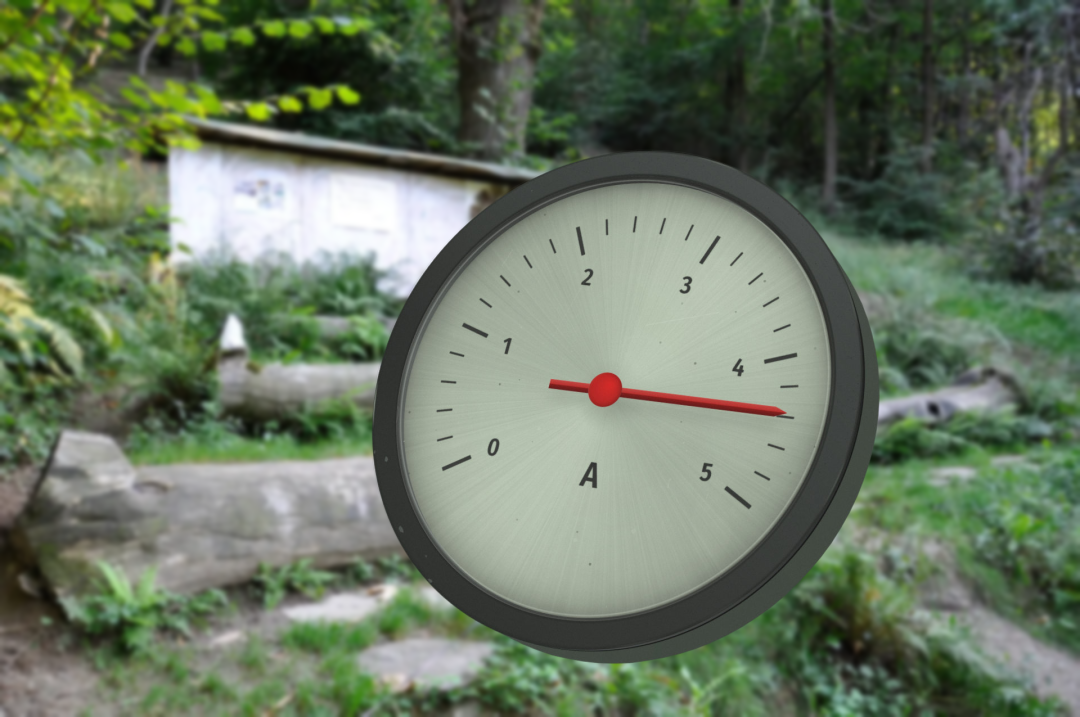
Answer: {"value": 4.4, "unit": "A"}
